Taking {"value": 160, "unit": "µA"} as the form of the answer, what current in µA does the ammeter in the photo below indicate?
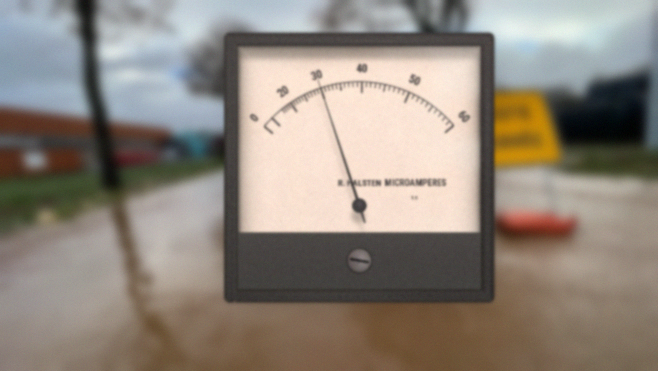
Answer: {"value": 30, "unit": "µA"}
